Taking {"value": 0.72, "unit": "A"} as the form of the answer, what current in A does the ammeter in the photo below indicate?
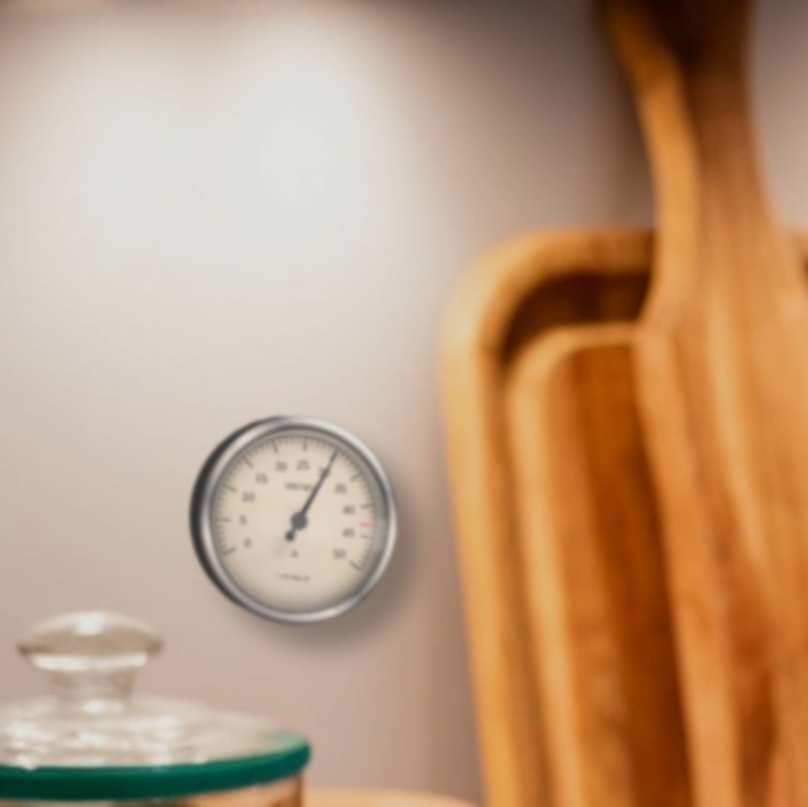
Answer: {"value": 30, "unit": "A"}
